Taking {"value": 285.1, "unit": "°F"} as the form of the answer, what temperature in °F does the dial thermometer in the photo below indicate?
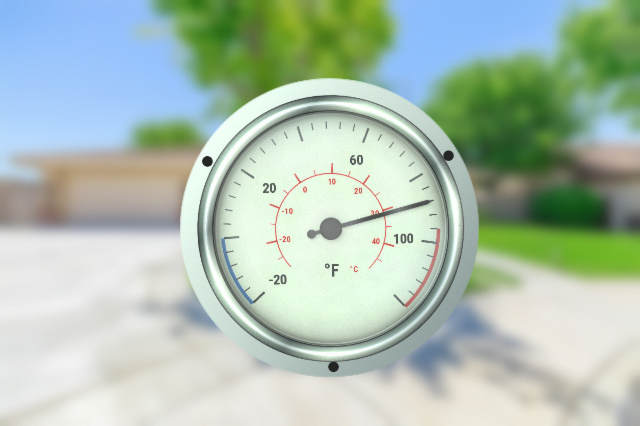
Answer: {"value": 88, "unit": "°F"}
